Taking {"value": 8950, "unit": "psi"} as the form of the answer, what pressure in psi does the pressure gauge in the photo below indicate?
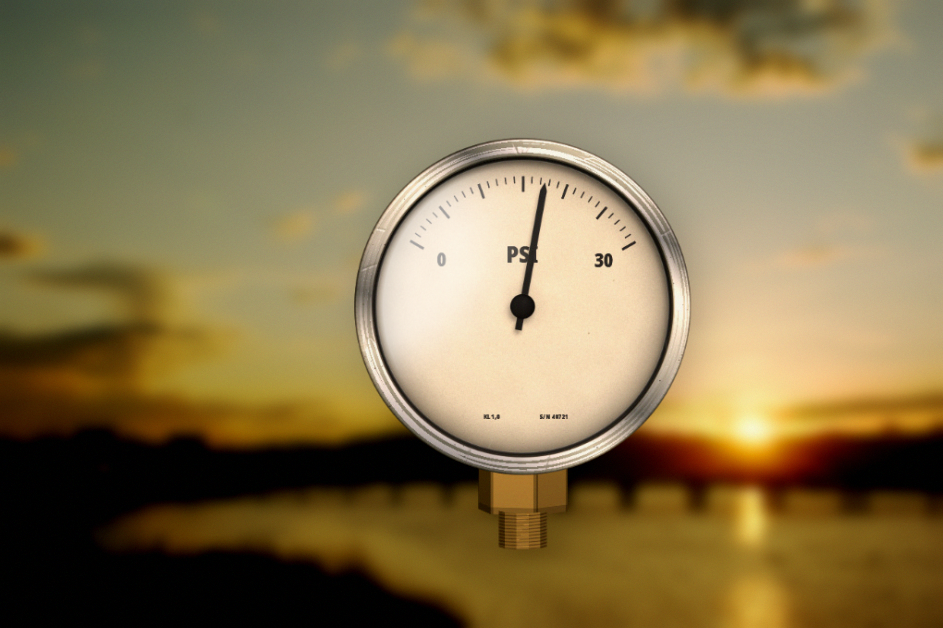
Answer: {"value": 17.5, "unit": "psi"}
